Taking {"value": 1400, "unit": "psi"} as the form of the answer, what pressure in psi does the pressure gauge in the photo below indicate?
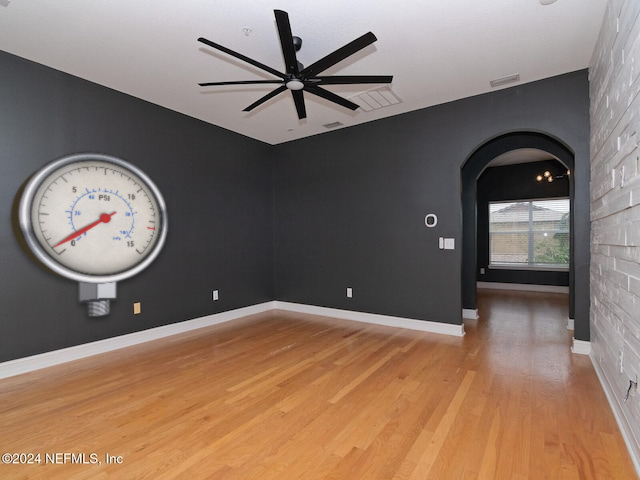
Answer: {"value": 0.5, "unit": "psi"}
